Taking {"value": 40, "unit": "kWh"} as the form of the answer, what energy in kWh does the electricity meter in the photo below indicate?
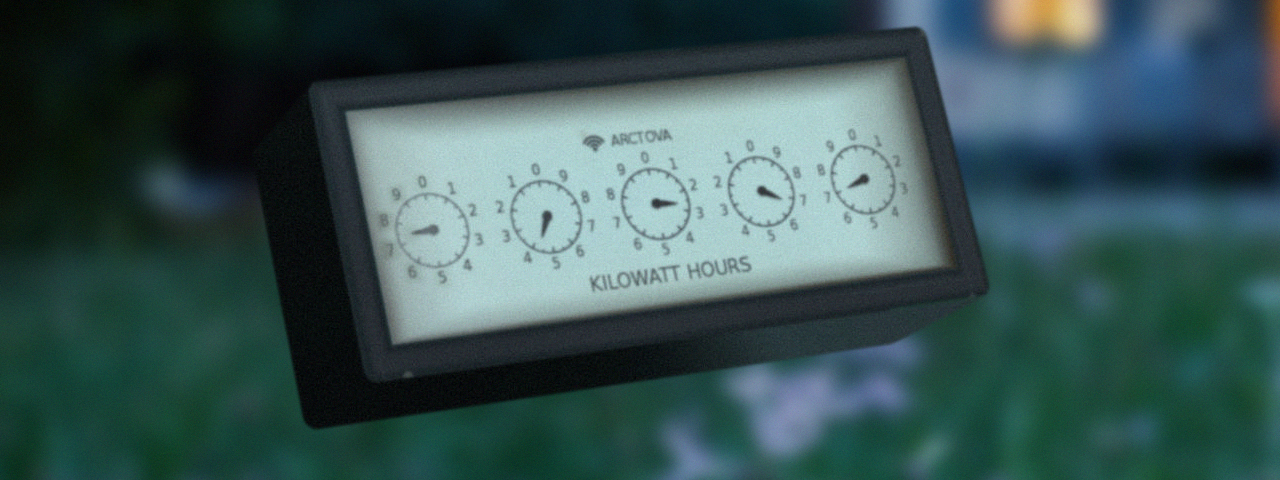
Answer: {"value": 74267, "unit": "kWh"}
